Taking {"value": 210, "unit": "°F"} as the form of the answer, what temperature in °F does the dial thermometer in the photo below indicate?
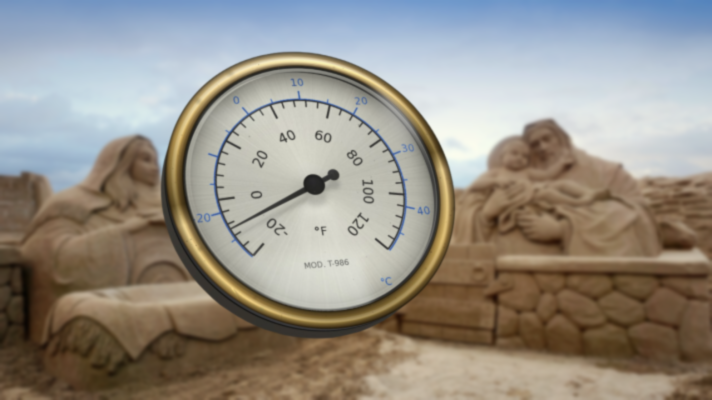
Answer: {"value": -10, "unit": "°F"}
